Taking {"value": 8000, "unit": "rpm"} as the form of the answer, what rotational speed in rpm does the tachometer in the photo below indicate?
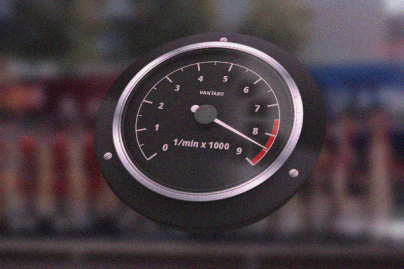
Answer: {"value": 8500, "unit": "rpm"}
